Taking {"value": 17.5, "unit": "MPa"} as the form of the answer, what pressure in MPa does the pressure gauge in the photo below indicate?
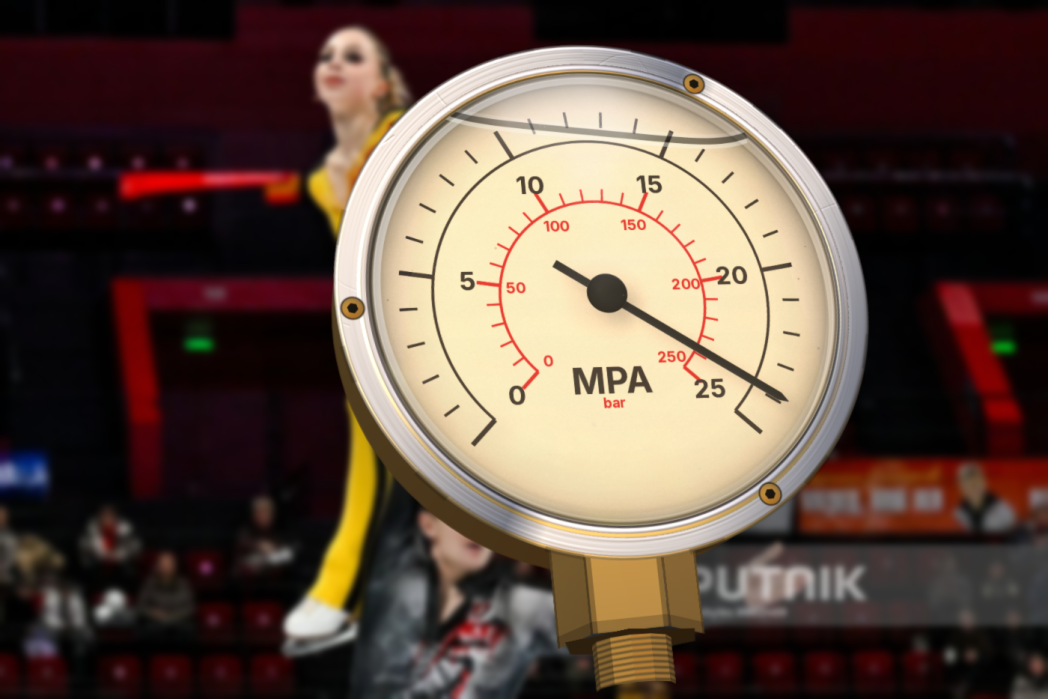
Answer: {"value": 24, "unit": "MPa"}
